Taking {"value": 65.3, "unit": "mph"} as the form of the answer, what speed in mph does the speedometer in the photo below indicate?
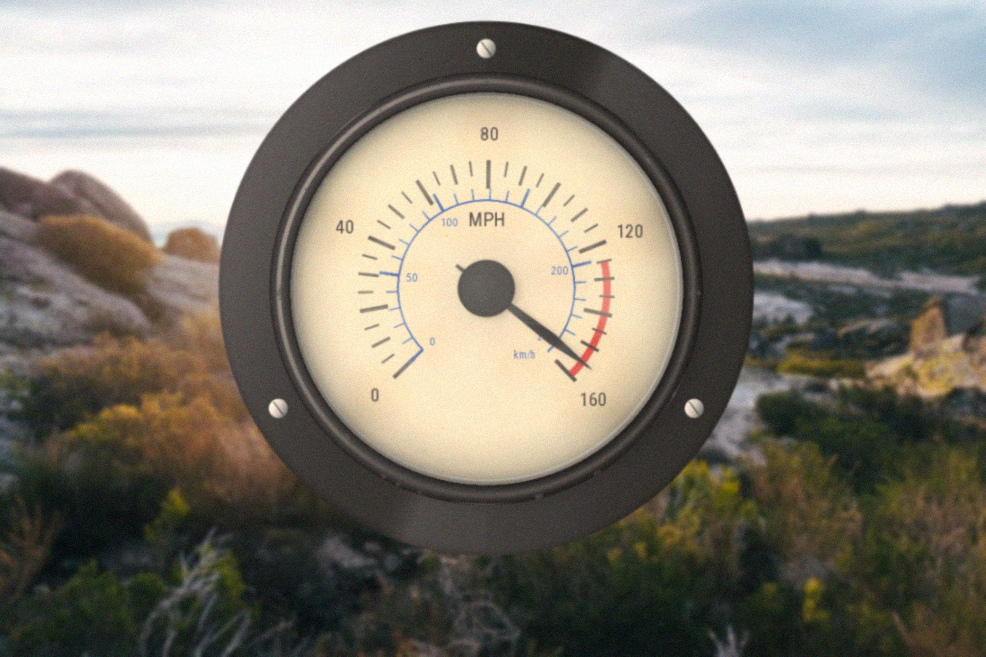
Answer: {"value": 155, "unit": "mph"}
